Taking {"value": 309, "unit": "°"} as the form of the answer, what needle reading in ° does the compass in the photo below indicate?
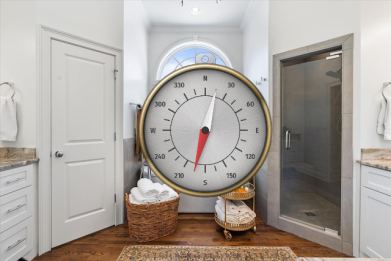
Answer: {"value": 195, "unit": "°"}
